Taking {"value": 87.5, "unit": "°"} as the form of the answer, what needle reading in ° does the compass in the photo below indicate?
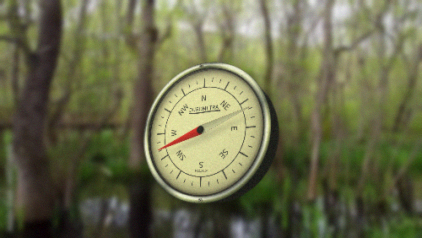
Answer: {"value": 250, "unit": "°"}
